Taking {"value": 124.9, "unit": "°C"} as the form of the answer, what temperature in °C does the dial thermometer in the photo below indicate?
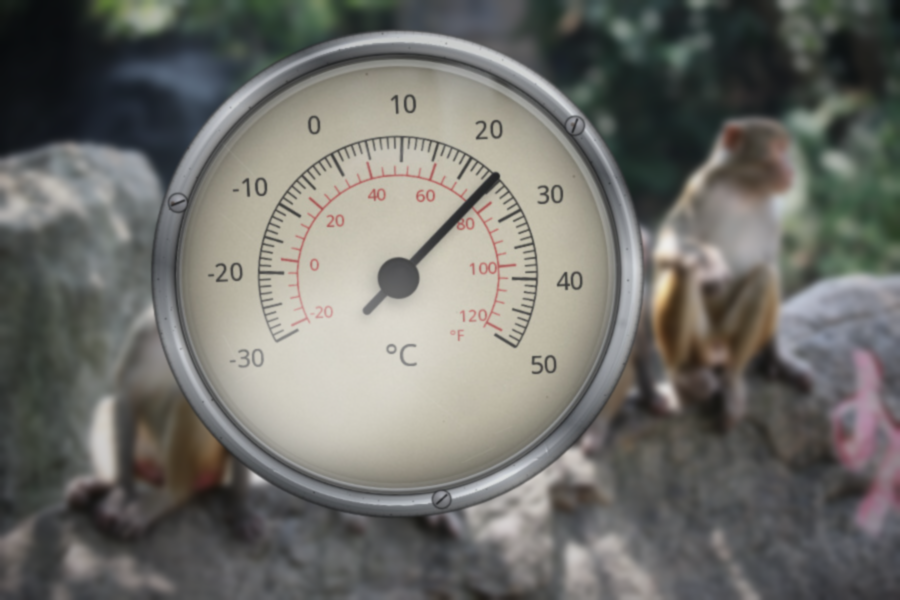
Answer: {"value": 24, "unit": "°C"}
